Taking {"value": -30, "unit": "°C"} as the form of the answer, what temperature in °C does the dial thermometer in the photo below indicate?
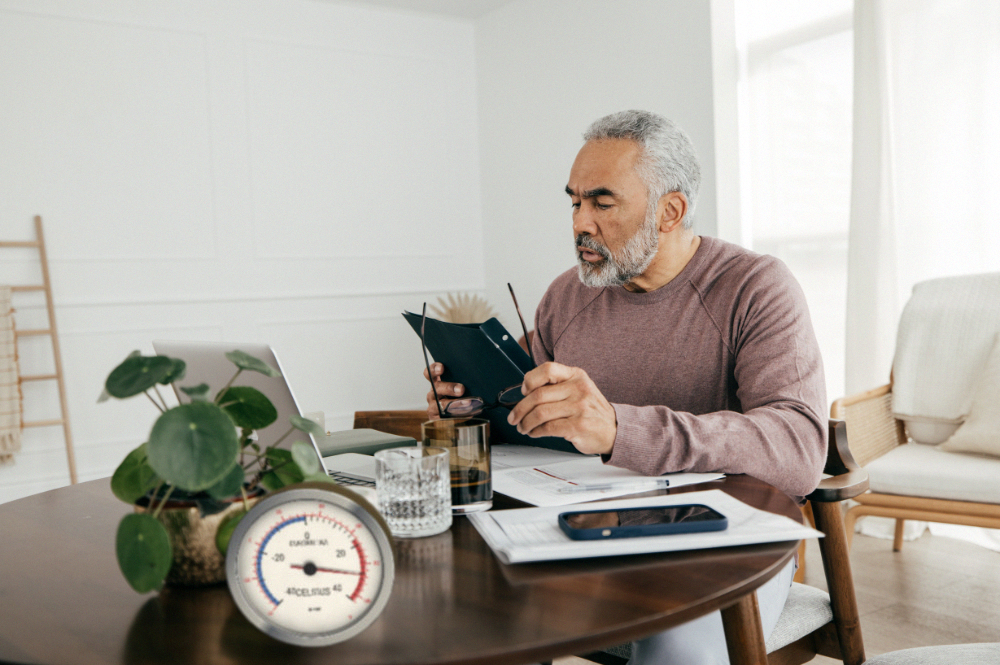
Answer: {"value": 30, "unit": "°C"}
